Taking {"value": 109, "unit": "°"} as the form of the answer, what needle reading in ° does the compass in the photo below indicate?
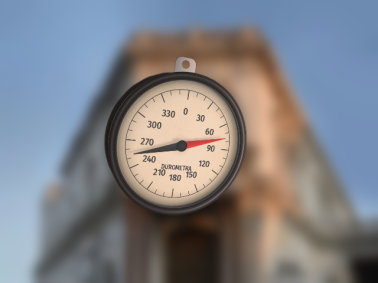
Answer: {"value": 75, "unit": "°"}
